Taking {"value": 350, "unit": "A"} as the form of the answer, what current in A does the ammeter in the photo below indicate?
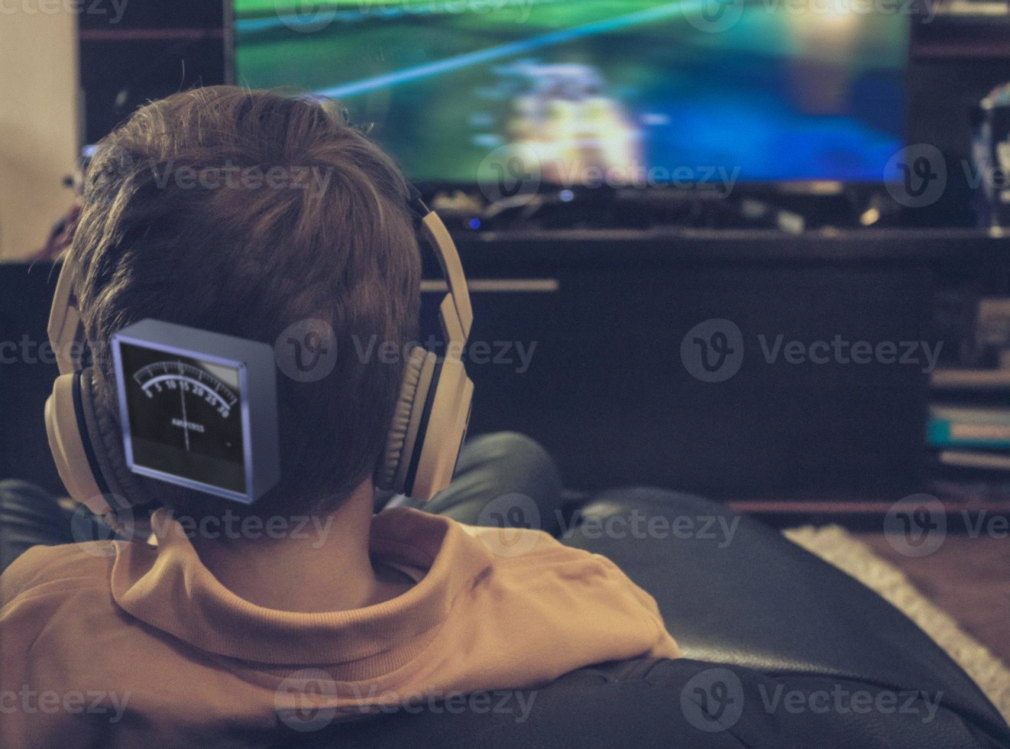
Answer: {"value": 15, "unit": "A"}
